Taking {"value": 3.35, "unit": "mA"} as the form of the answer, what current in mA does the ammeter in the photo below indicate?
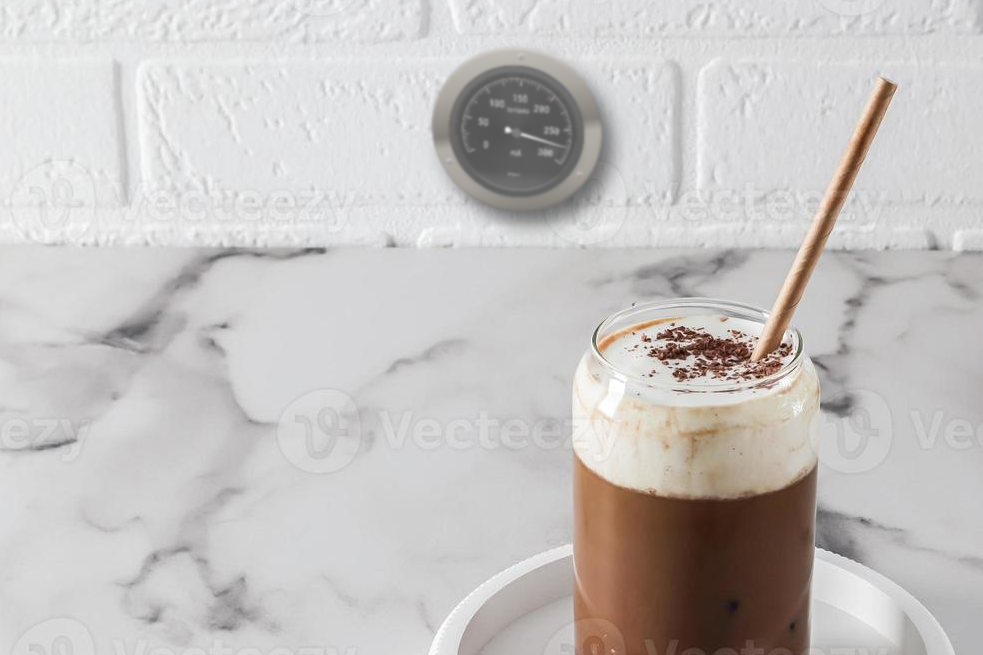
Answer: {"value": 275, "unit": "mA"}
